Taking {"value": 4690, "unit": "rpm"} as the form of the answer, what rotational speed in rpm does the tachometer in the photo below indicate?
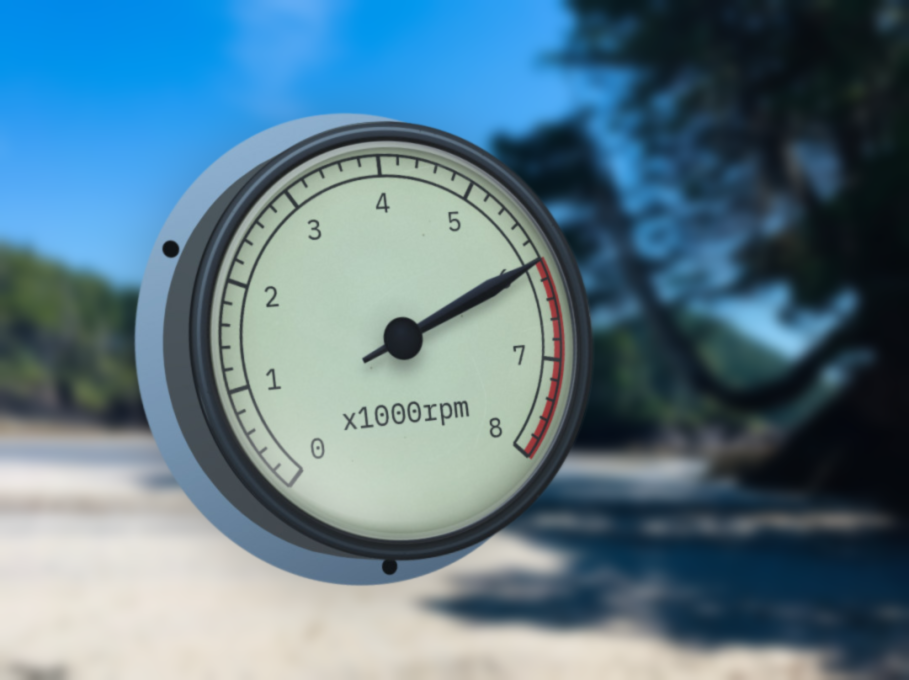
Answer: {"value": 6000, "unit": "rpm"}
